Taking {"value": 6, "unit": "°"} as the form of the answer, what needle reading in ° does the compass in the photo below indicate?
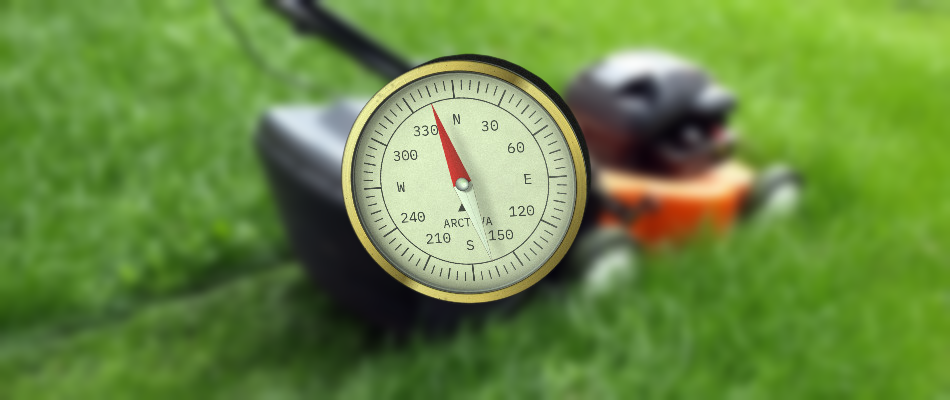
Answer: {"value": 345, "unit": "°"}
